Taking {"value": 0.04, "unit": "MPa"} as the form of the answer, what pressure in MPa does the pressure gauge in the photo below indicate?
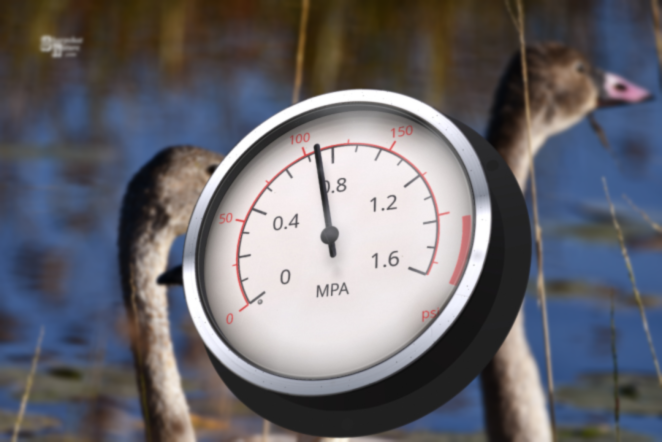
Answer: {"value": 0.75, "unit": "MPa"}
